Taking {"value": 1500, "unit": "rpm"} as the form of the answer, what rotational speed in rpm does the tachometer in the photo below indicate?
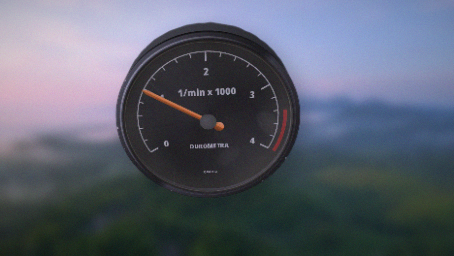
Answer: {"value": 1000, "unit": "rpm"}
